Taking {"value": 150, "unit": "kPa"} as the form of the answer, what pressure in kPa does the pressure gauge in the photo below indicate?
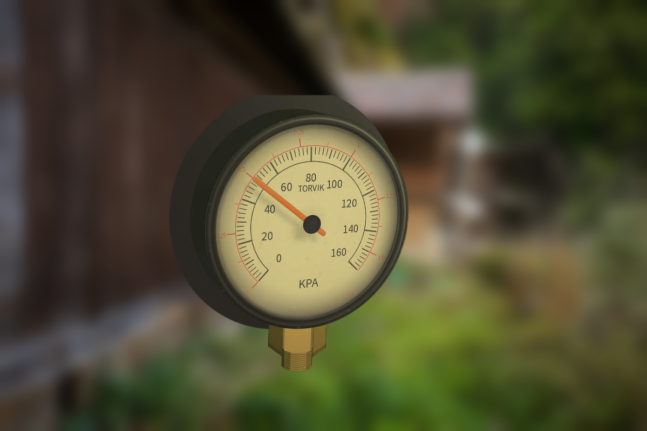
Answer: {"value": 50, "unit": "kPa"}
